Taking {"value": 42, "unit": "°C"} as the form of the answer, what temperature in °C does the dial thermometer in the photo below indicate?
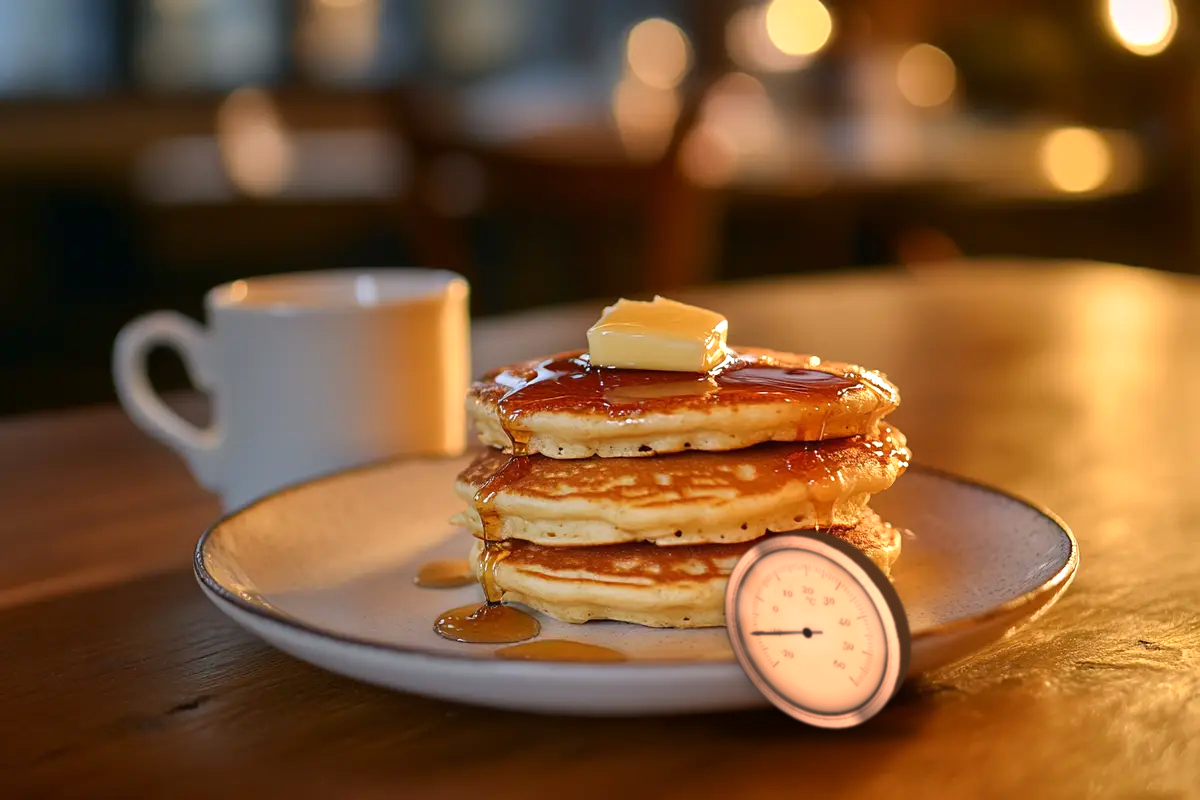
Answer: {"value": -10, "unit": "°C"}
